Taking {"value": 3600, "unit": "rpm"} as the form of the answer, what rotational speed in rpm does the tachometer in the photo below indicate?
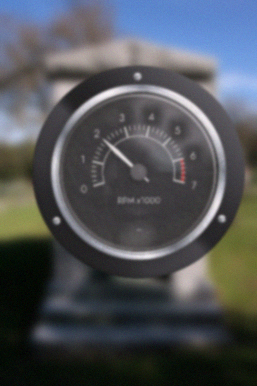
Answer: {"value": 2000, "unit": "rpm"}
